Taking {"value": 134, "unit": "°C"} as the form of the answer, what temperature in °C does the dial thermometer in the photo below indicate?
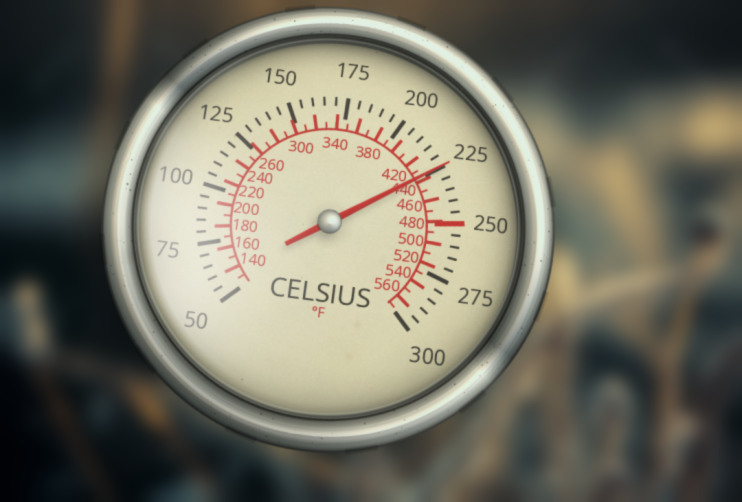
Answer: {"value": 225, "unit": "°C"}
